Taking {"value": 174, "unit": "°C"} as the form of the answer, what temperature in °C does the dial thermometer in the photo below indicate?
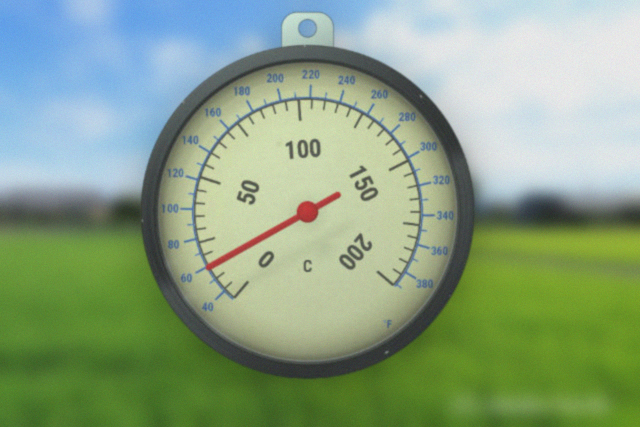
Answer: {"value": 15, "unit": "°C"}
